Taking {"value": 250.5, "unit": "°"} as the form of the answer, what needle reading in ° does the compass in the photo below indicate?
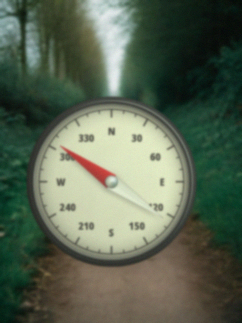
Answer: {"value": 305, "unit": "°"}
